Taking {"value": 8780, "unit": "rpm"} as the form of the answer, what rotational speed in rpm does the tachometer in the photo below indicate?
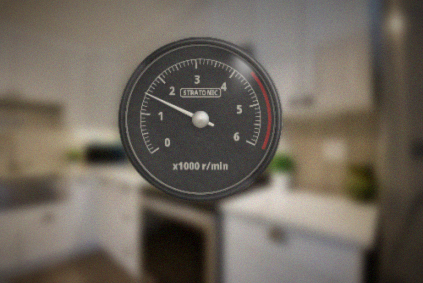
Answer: {"value": 1500, "unit": "rpm"}
